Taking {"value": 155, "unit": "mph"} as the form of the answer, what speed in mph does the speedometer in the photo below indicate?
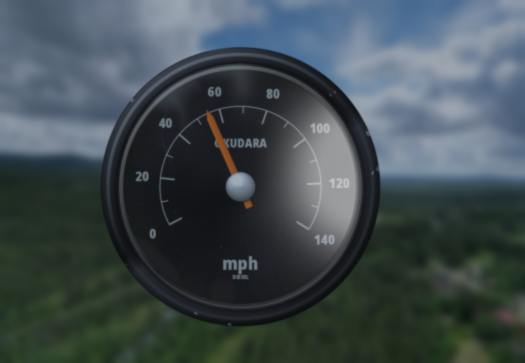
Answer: {"value": 55, "unit": "mph"}
